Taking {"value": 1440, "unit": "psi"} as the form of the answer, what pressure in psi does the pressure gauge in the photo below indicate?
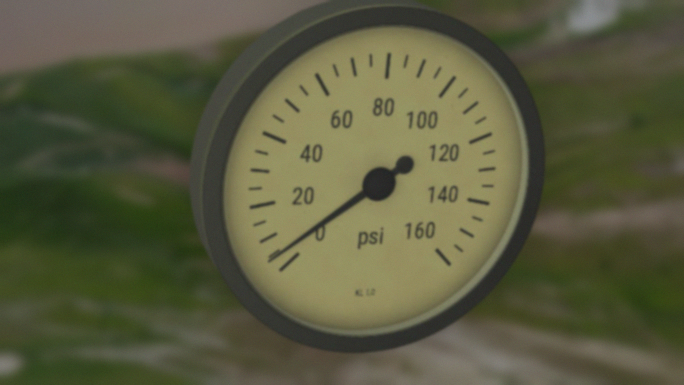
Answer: {"value": 5, "unit": "psi"}
